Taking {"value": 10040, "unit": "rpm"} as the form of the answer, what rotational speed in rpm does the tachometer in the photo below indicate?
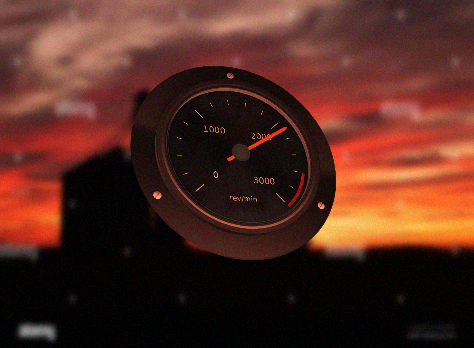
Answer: {"value": 2100, "unit": "rpm"}
